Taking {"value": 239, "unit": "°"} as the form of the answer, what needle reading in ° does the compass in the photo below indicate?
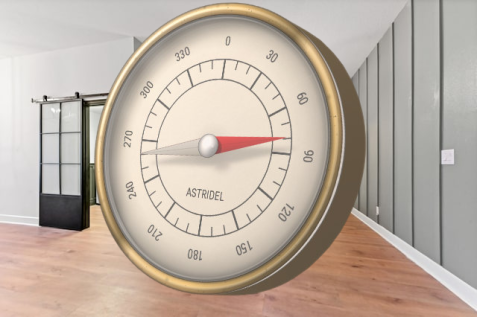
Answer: {"value": 80, "unit": "°"}
